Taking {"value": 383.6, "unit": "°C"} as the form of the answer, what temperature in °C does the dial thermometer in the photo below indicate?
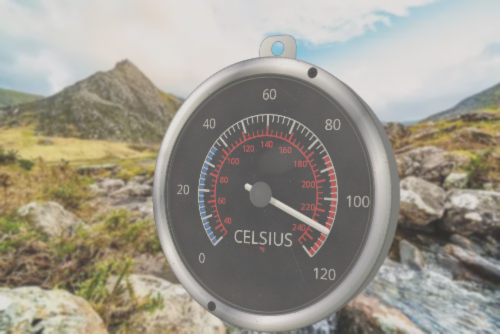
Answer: {"value": 110, "unit": "°C"}
